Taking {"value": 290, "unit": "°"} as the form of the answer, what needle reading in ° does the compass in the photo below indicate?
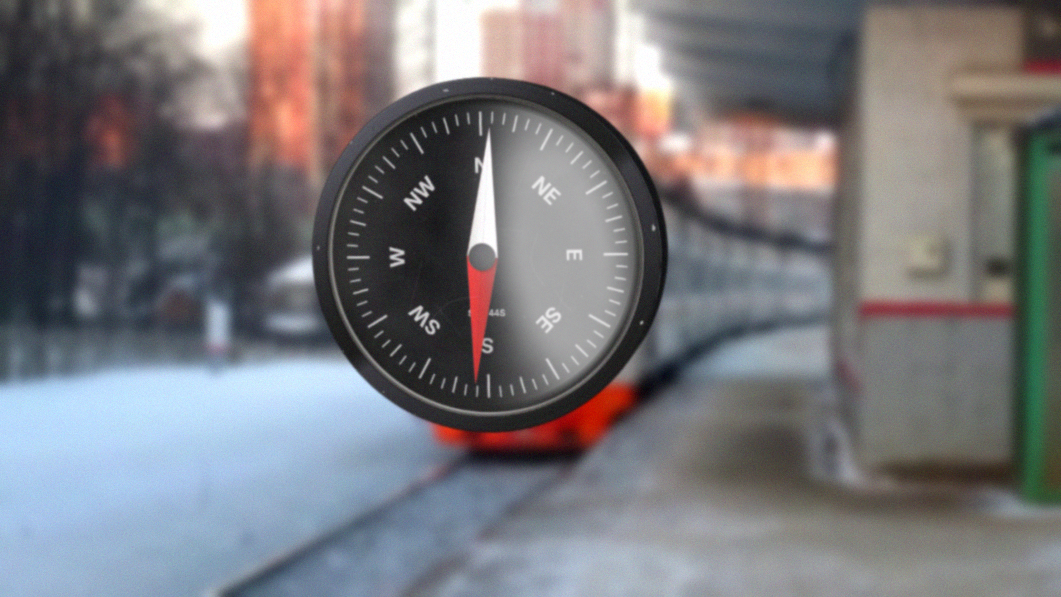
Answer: {"value": 185, "unit": "°"}
